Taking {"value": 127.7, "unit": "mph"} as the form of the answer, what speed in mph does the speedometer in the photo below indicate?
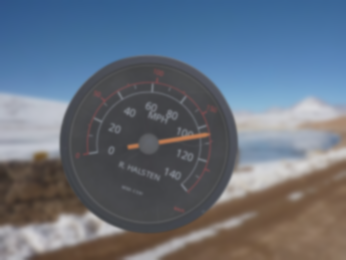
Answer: {"value": 105, "unit": "mph"}
